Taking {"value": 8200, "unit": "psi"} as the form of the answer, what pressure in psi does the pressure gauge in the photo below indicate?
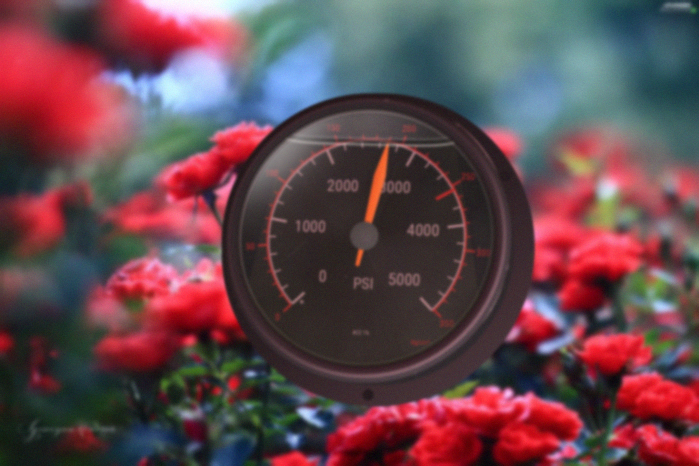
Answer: {"value": 2700, "unit": "psi"}
